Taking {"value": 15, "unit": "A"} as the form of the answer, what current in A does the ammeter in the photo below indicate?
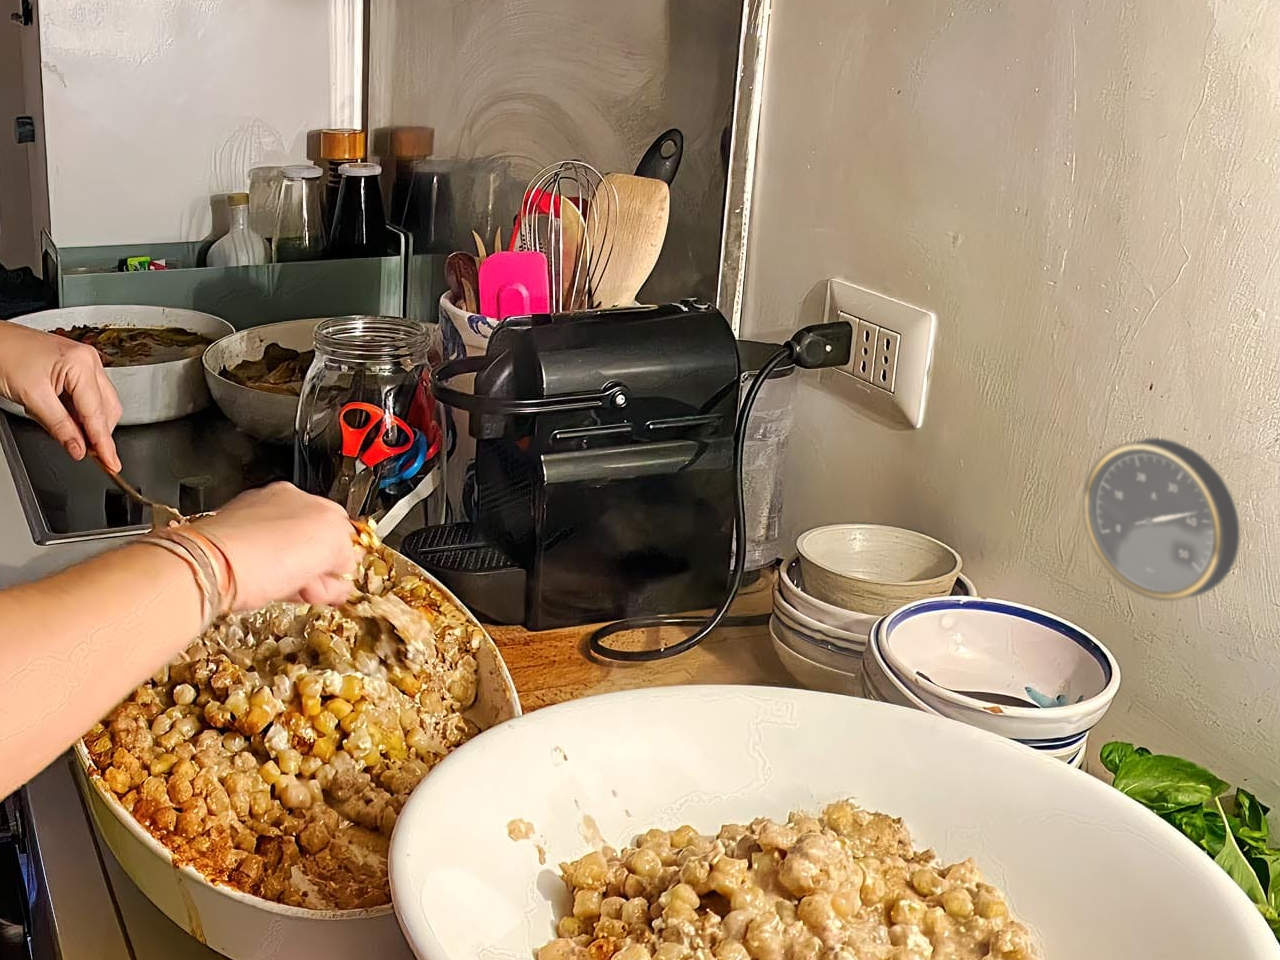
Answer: {"value": 38, "unit": "A"}
